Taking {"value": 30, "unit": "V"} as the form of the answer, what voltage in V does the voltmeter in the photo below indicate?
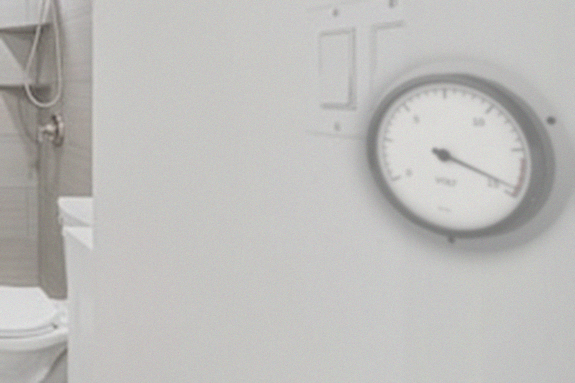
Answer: {"value": 14.5, "unit": "V"}
